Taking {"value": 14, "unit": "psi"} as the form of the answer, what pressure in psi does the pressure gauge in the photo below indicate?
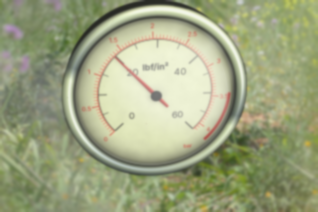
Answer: {"value": 20, "unit": "psi"}
